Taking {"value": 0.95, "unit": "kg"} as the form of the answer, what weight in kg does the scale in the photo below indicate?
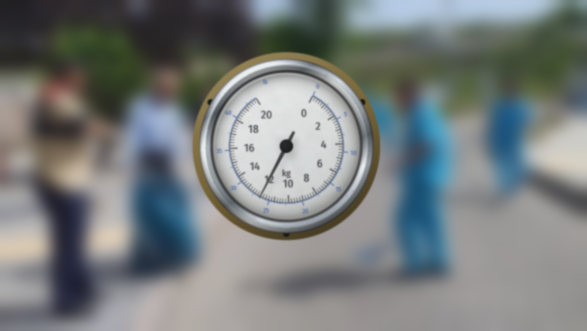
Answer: {"value": 12, "unit": "kg"}
